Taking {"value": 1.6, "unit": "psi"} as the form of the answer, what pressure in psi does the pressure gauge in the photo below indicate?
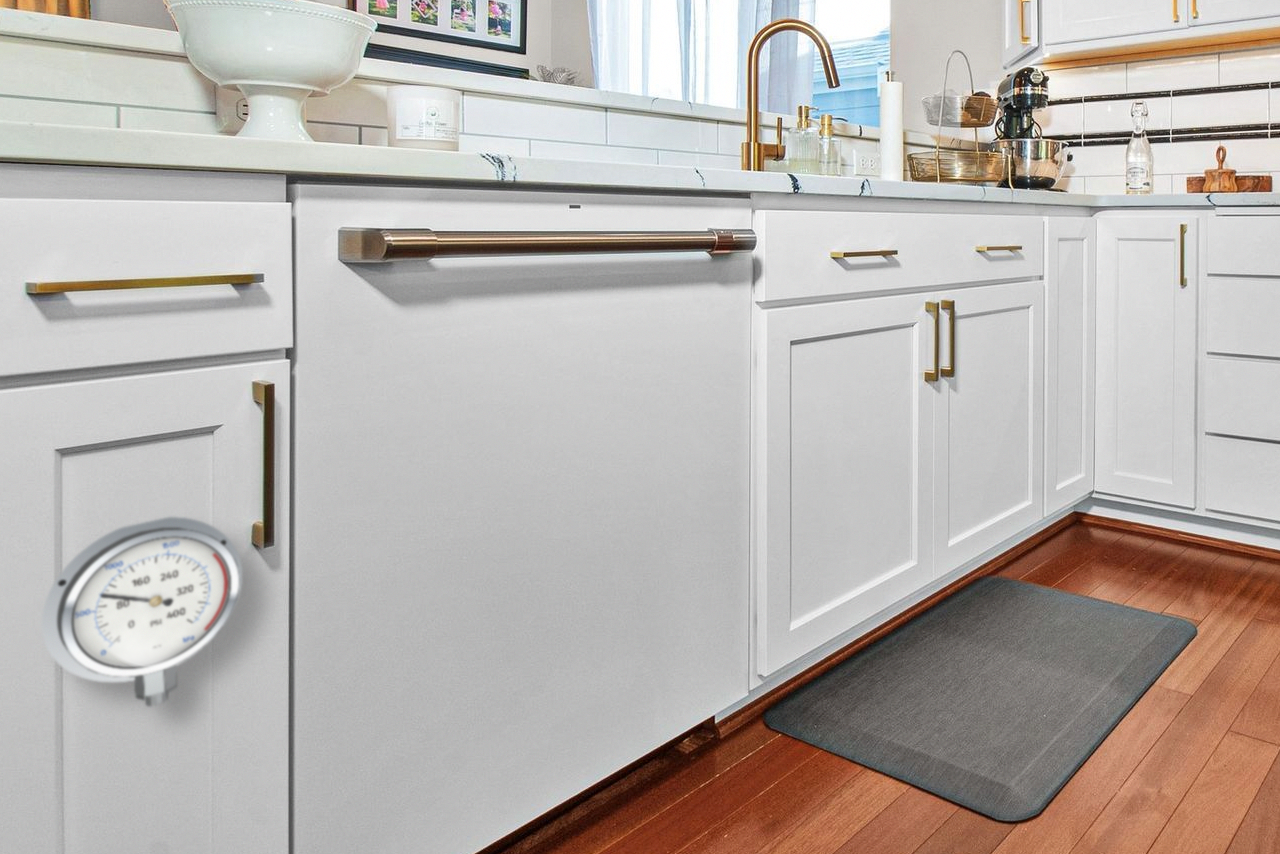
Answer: {"value": 100, "unit": "psi"}
